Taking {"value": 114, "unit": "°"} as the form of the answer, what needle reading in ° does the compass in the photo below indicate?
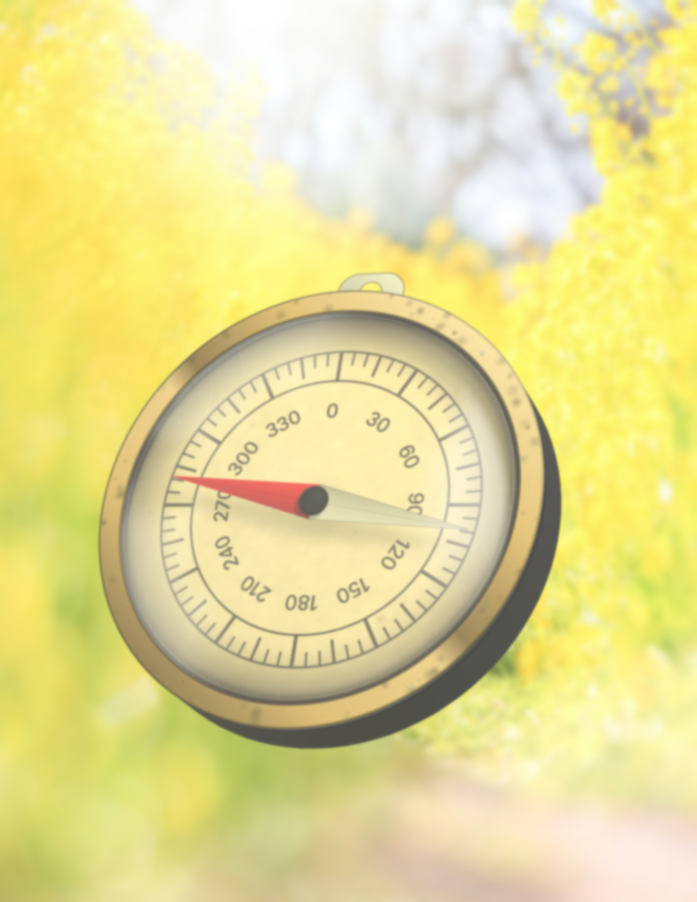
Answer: {"value": 280, "unit": "°"}
